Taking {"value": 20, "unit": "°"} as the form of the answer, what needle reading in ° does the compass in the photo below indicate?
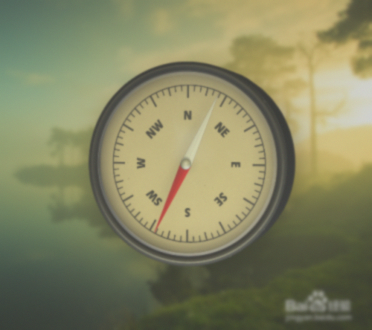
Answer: {"value": 205, "unit": "°"}
